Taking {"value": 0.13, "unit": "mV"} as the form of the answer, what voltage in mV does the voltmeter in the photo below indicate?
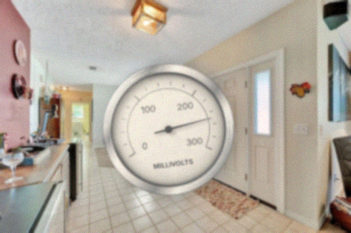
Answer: {"value": 250, "unit": "mV"}
